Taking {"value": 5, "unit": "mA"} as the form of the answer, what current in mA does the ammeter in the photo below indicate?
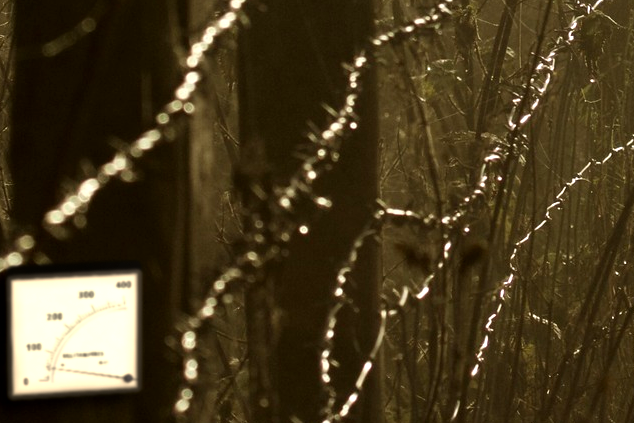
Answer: {"value": 50, "unit": "mA"}
